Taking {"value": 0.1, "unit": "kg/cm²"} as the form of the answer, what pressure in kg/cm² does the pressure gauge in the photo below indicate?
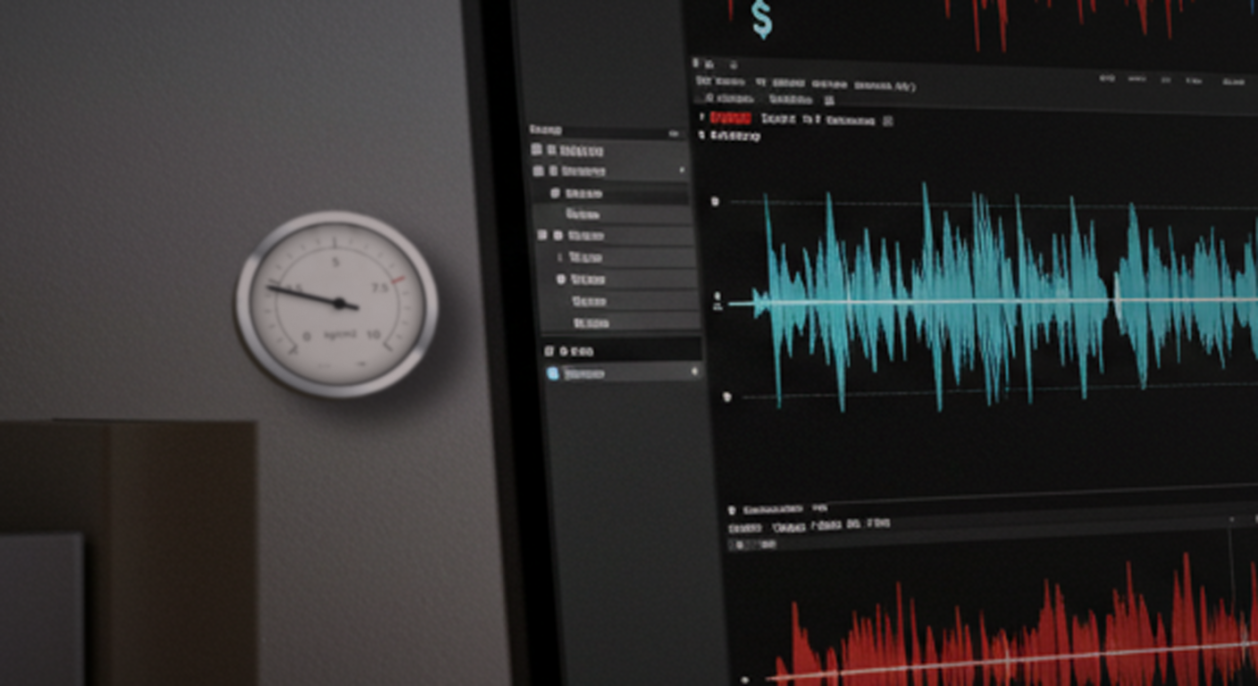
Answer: {"value": 2.25, "unit": "kg/cm²"}
